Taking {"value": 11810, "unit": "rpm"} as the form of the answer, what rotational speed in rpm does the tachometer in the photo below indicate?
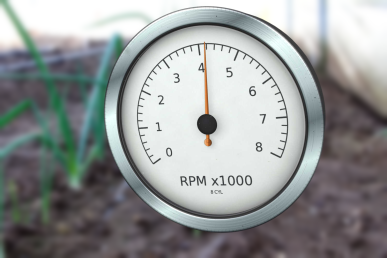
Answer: {"value": 4200, "unit": "rpm"}
